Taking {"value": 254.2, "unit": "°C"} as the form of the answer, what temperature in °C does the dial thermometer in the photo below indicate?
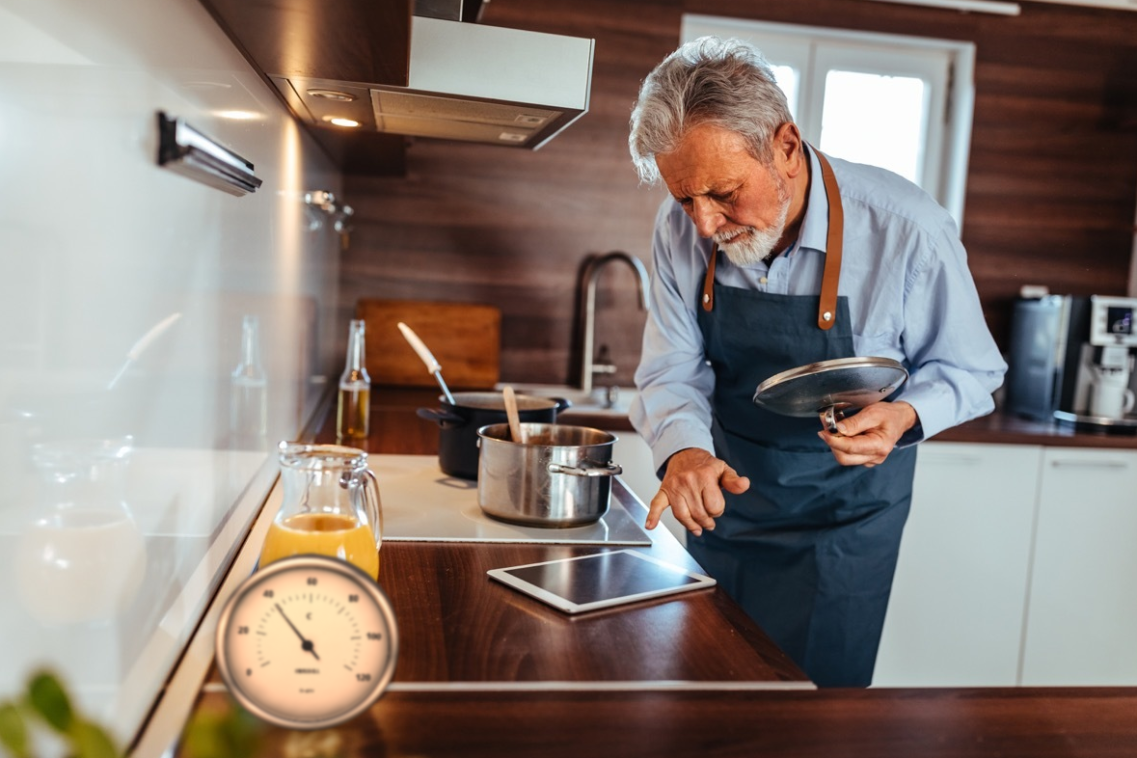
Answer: {"value": 40, "unit": "°C"}
